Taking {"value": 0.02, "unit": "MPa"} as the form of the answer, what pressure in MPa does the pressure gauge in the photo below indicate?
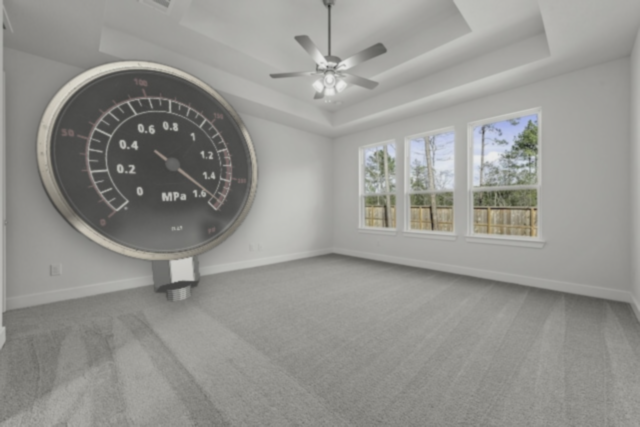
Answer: {"value": 1.55, "unit": "MPa"}
